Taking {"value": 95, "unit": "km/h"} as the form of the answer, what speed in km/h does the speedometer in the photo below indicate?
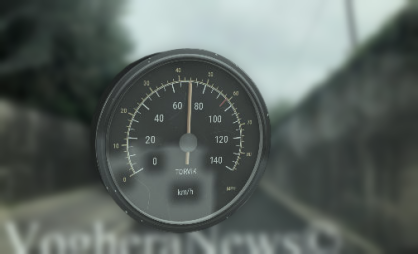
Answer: {"value": 70, "unit": "km/h"}
